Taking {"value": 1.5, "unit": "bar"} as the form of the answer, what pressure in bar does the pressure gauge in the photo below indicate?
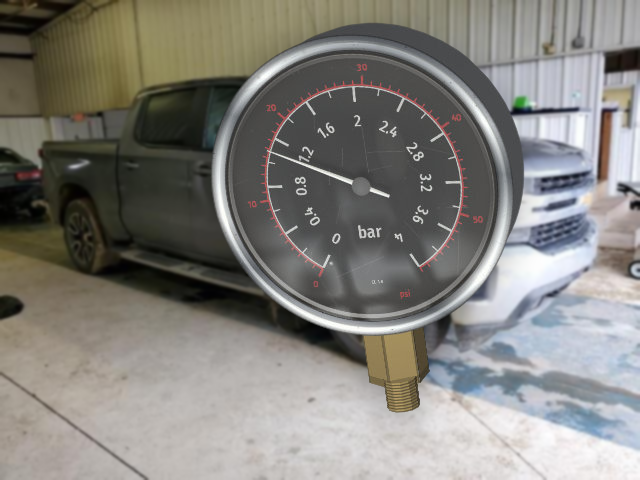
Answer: {"value": 1.1, "unit": "bar"}
